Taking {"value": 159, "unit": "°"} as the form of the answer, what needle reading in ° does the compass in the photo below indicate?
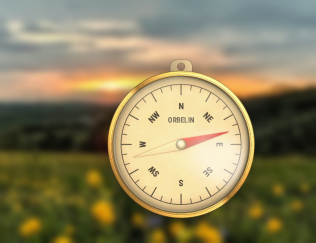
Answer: {"value": 75, "unit": "°"}
